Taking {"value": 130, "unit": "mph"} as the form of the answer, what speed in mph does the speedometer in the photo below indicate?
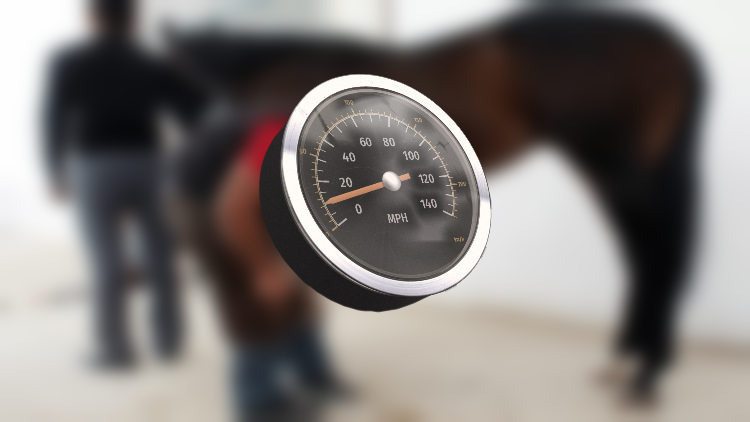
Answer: {"value": 10, "unit": "mph"}
